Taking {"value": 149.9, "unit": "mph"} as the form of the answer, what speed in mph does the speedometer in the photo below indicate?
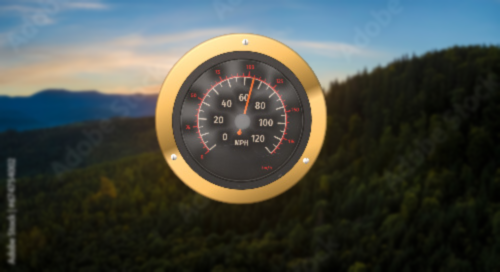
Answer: {"value": 65, "unit": "mph"}
